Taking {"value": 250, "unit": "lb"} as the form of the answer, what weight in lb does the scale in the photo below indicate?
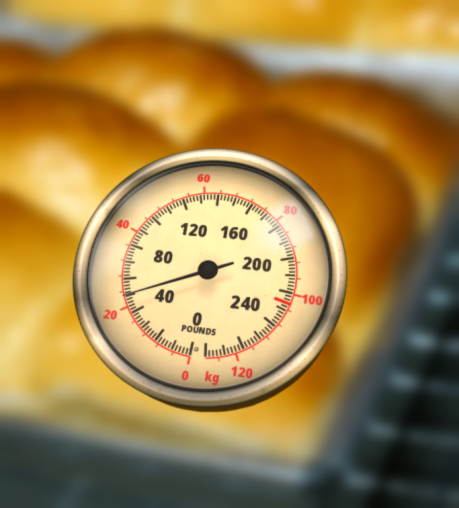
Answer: {"value": 50, "unit": "lb"}
